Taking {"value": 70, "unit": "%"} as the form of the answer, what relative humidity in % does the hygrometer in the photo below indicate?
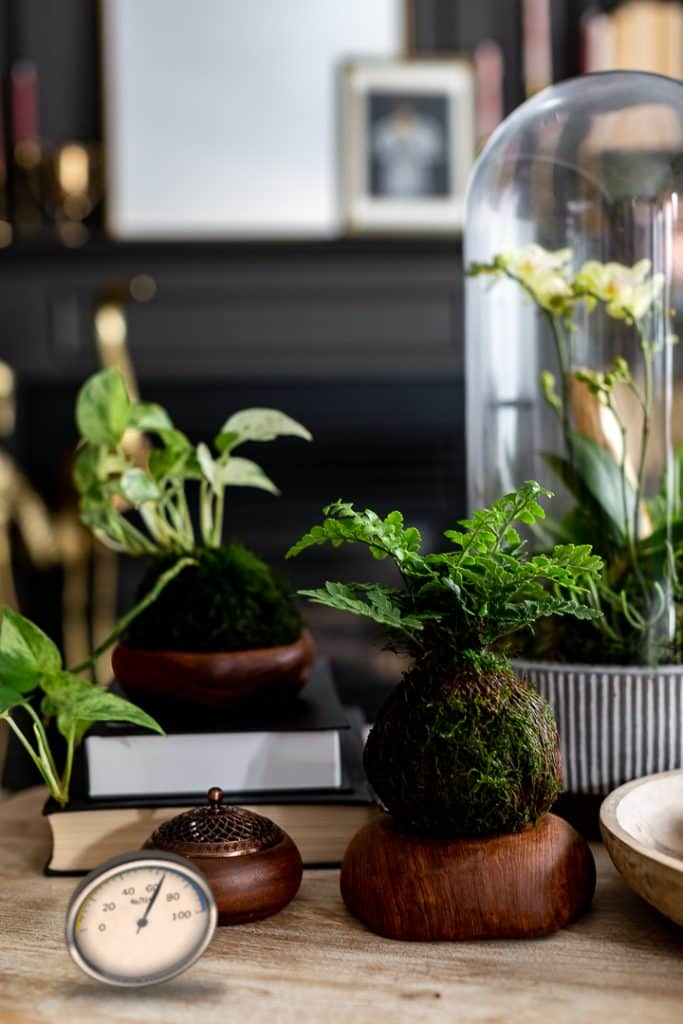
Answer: {"value": 64, "unit": "%"}
